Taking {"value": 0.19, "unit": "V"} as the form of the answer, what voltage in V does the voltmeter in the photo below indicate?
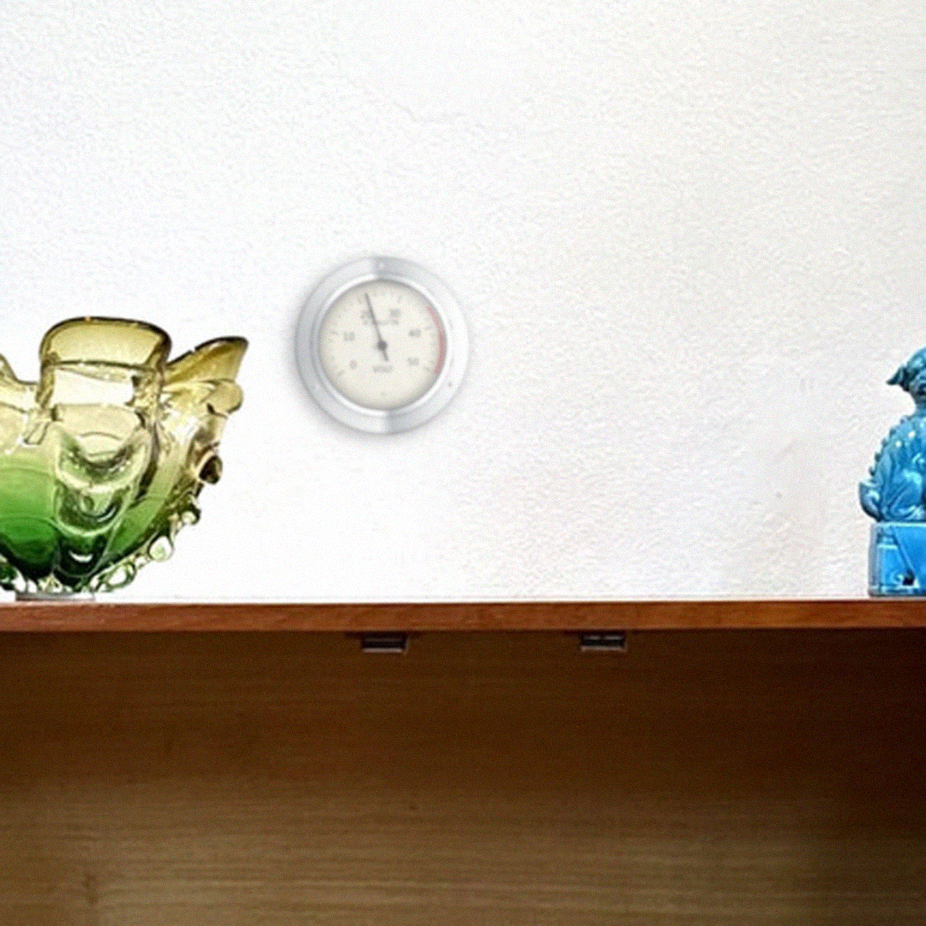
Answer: {"value": 22, "unit": "V"}
